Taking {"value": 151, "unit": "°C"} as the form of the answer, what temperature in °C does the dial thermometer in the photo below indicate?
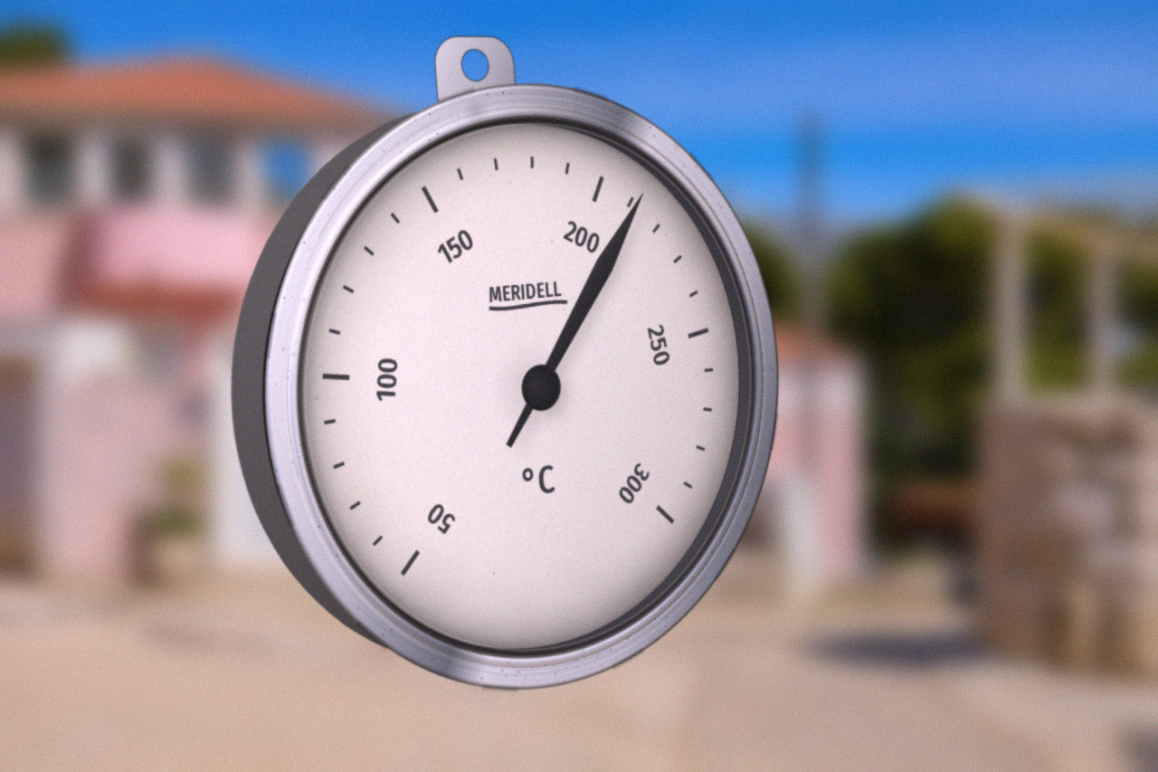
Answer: {"value": 210, "unit": "°C"}
